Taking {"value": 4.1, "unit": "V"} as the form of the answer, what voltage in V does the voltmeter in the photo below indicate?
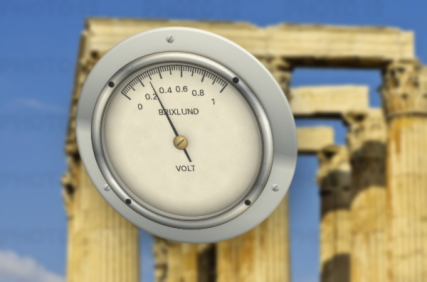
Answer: {"value": 0.3, "unit": "V"}
